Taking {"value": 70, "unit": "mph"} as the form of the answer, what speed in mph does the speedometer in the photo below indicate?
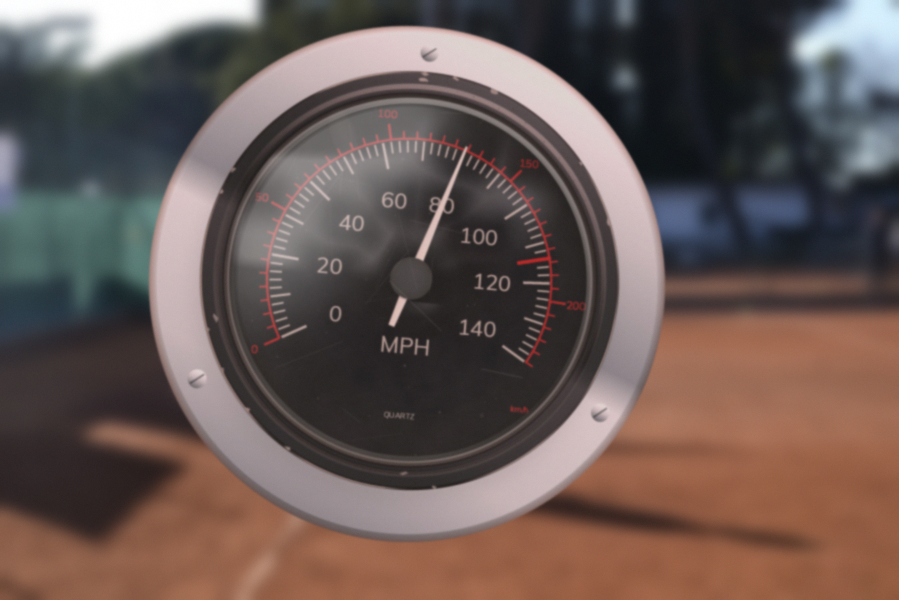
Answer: {"value": 80, "unit": "mph"}
